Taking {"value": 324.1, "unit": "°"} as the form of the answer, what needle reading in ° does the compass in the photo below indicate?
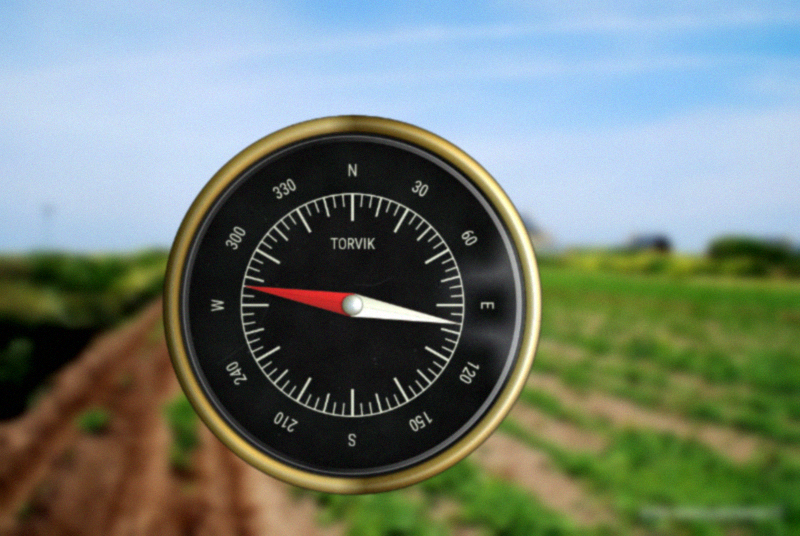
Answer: {"value": 280, "unit": "°"}
